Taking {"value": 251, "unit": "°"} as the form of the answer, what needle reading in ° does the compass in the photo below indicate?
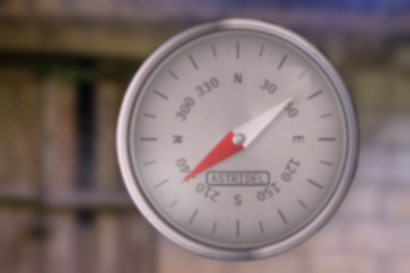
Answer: {"value": 232.5, "unit": "°"}
